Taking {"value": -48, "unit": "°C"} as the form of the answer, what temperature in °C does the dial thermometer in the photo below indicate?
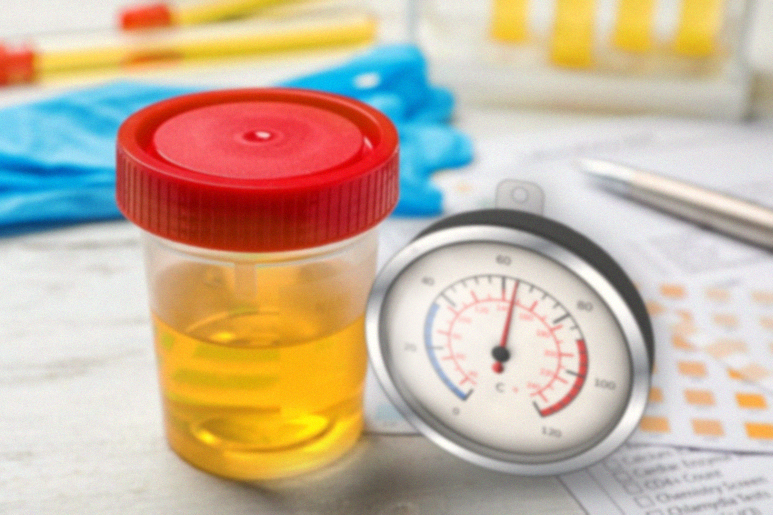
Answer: {"value": 64, "unit": "°C"}
